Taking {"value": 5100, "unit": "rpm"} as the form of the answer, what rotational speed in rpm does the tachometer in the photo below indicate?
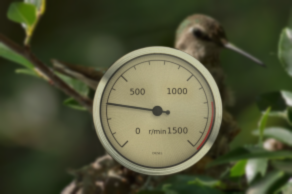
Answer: {"value": 300, "unit": "rpm"}
